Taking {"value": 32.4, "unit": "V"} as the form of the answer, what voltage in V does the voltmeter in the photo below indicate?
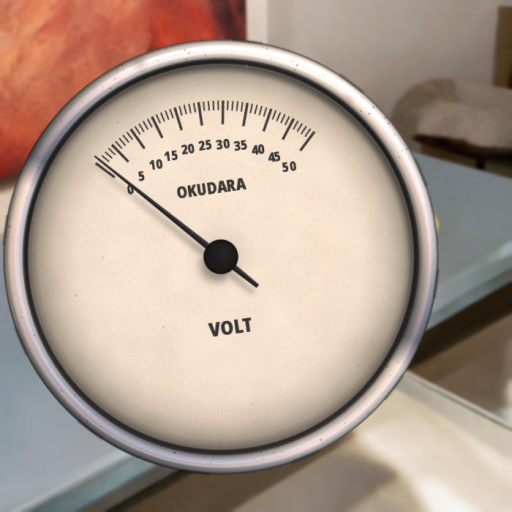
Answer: {"value": 1, "unit": "V"}
